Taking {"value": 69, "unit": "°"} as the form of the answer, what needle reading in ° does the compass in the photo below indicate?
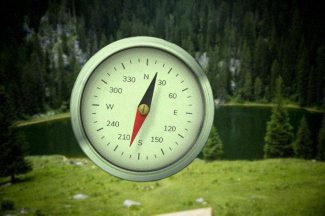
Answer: {"value": 195, "unit": "°"}
